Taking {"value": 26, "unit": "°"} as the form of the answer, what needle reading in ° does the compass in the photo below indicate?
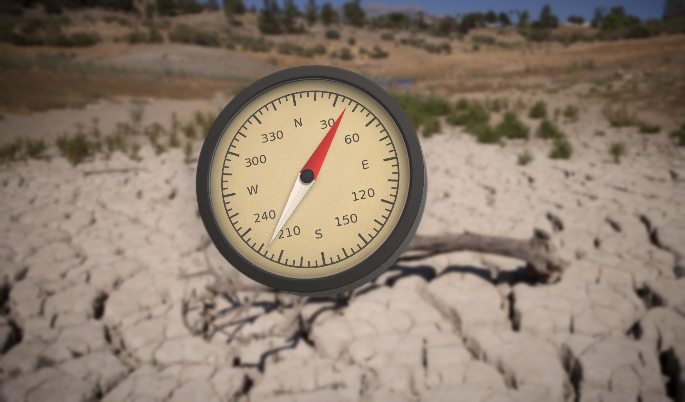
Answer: {"value": 40, "unit": "°"}
